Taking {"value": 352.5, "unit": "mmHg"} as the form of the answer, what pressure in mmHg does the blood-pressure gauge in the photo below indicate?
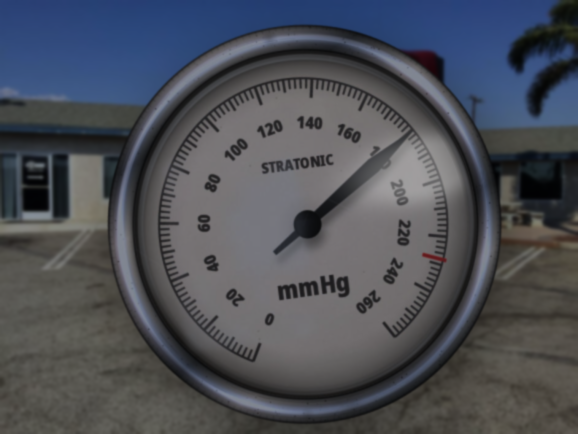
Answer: {"value": 180, "unit": "mmHg"}
